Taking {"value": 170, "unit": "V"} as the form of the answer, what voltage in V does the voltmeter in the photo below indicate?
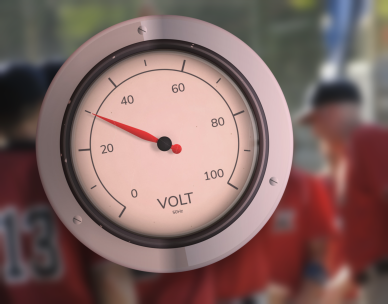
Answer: {"value": 30, "unit": "V"}
